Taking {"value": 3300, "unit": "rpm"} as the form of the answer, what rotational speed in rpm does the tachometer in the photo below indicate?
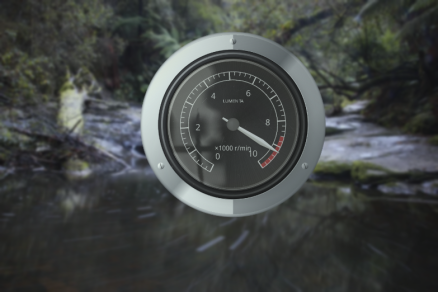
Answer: {"value": 9200, "unit": "rpm"}
